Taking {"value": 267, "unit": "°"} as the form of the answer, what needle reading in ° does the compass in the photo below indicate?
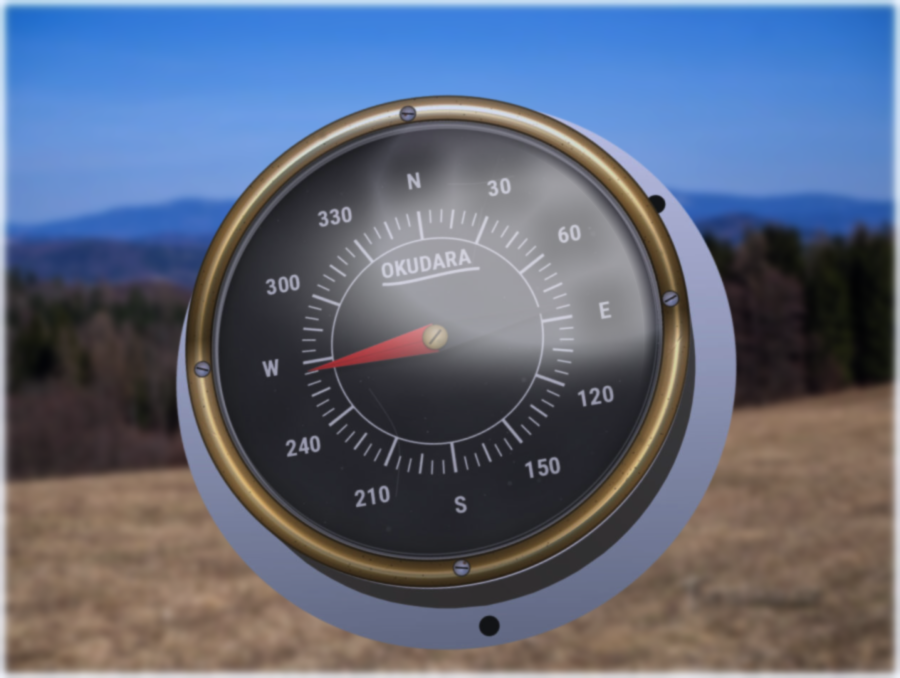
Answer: {"value": 265, "unit": "°"}
